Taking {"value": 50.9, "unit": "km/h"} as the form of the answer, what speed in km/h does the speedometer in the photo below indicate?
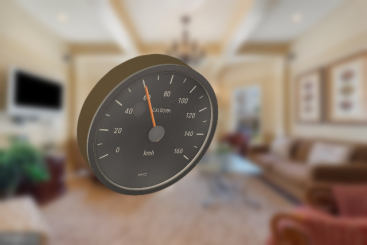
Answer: {"value": 60, "unit": "km/h"}
